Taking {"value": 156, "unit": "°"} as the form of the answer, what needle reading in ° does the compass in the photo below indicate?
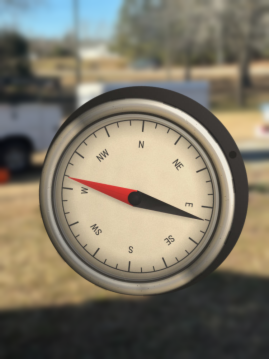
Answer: {"value": 280, "unit": "°"}
